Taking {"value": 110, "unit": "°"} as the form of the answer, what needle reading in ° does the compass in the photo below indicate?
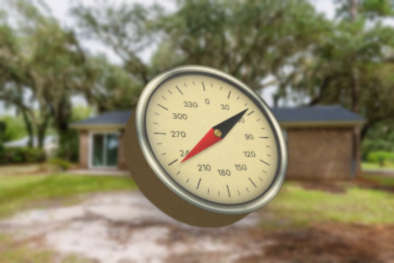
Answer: {"value": 235, "unit": "°"}
